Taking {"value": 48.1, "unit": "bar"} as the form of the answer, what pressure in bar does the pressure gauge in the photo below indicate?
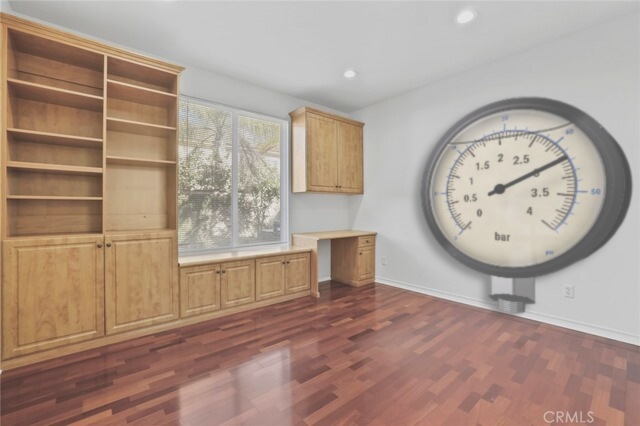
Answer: {"value": 3, "unit": "bar"}
